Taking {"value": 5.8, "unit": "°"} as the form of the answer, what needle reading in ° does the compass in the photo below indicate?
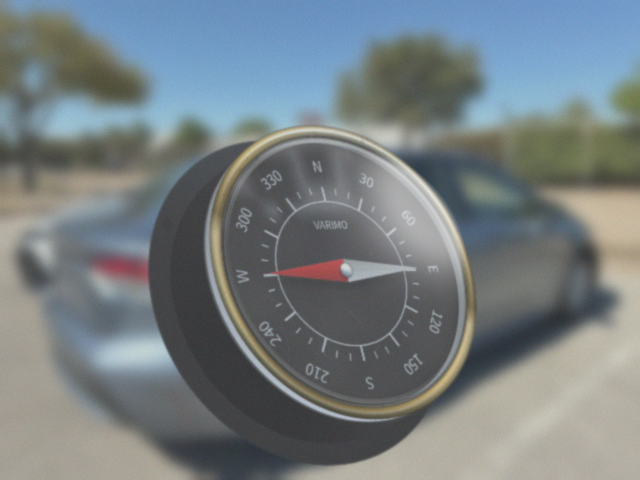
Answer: {"value": 270, "unit": "°"}
